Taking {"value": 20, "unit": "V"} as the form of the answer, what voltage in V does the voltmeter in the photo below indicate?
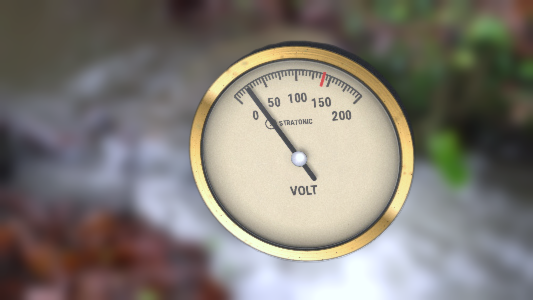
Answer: {"value": 25, "unit": "V"}
